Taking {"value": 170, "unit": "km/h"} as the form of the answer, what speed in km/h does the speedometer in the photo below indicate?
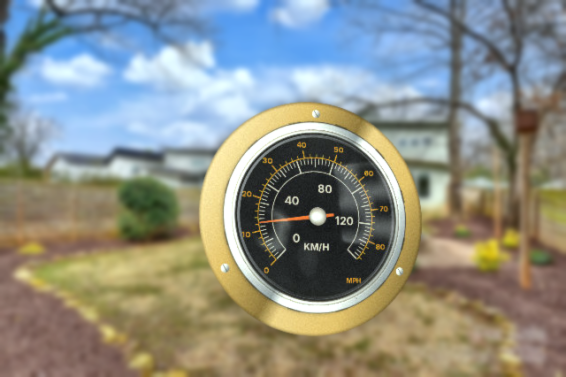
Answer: {"value": 20, "unit": "km/h"}
